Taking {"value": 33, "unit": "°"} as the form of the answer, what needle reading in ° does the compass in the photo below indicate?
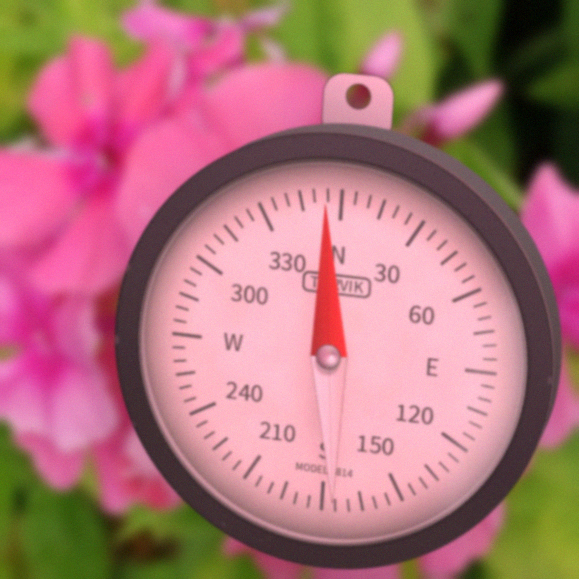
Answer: {"value": 355, "unit": "°"}
